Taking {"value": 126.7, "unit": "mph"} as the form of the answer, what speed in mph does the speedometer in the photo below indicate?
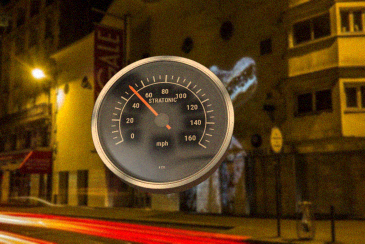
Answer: {"value": 50, "unit": "mph"}
